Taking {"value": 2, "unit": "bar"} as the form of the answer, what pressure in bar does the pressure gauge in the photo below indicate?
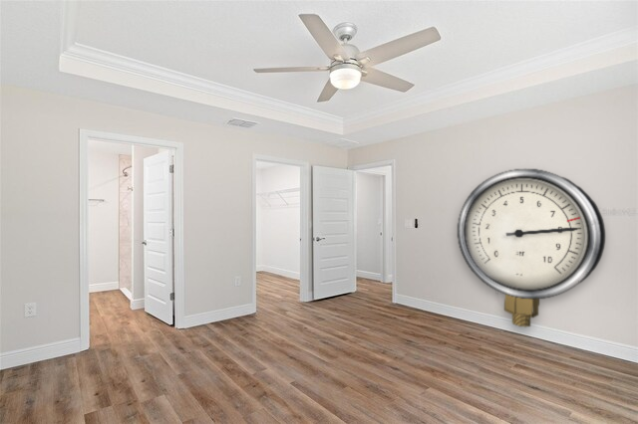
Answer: {"value": 8, "unit": "bar"}
